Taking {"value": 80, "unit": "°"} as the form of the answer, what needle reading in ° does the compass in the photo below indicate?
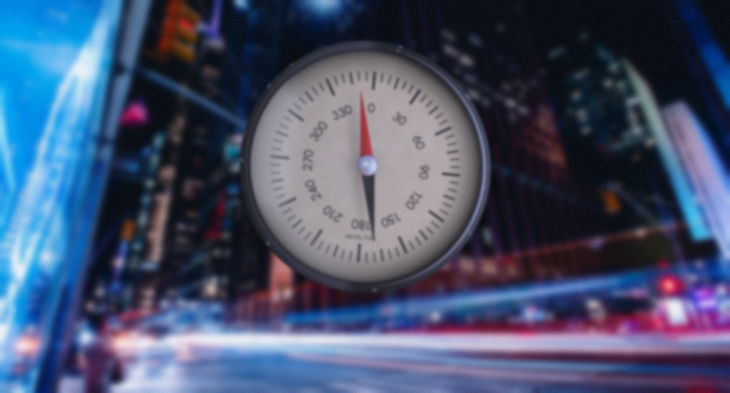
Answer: {"value": 350, "unit": "°"}
